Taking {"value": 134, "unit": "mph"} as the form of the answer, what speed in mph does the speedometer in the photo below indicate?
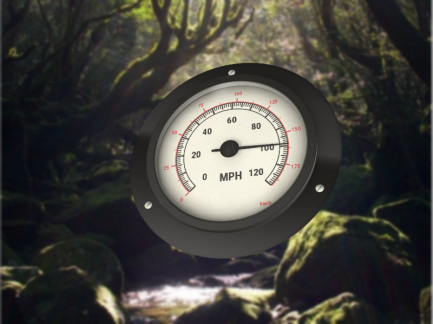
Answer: {"value": 100, "unit": "mph"}
